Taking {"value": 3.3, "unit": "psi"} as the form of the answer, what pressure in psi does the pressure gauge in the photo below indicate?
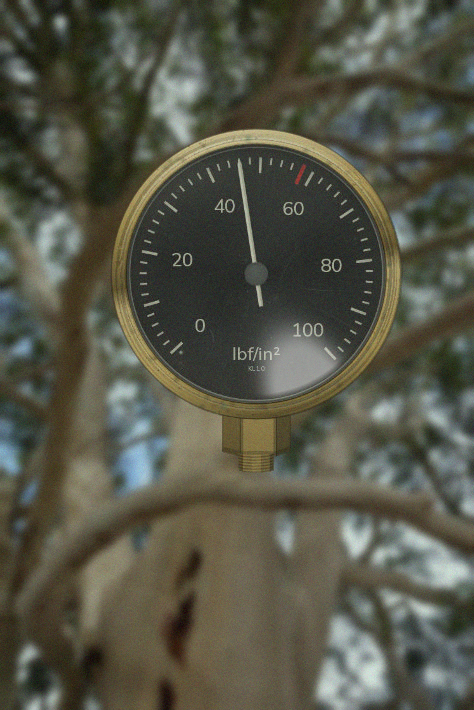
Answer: {"value": 46, "unit": "psi"}
